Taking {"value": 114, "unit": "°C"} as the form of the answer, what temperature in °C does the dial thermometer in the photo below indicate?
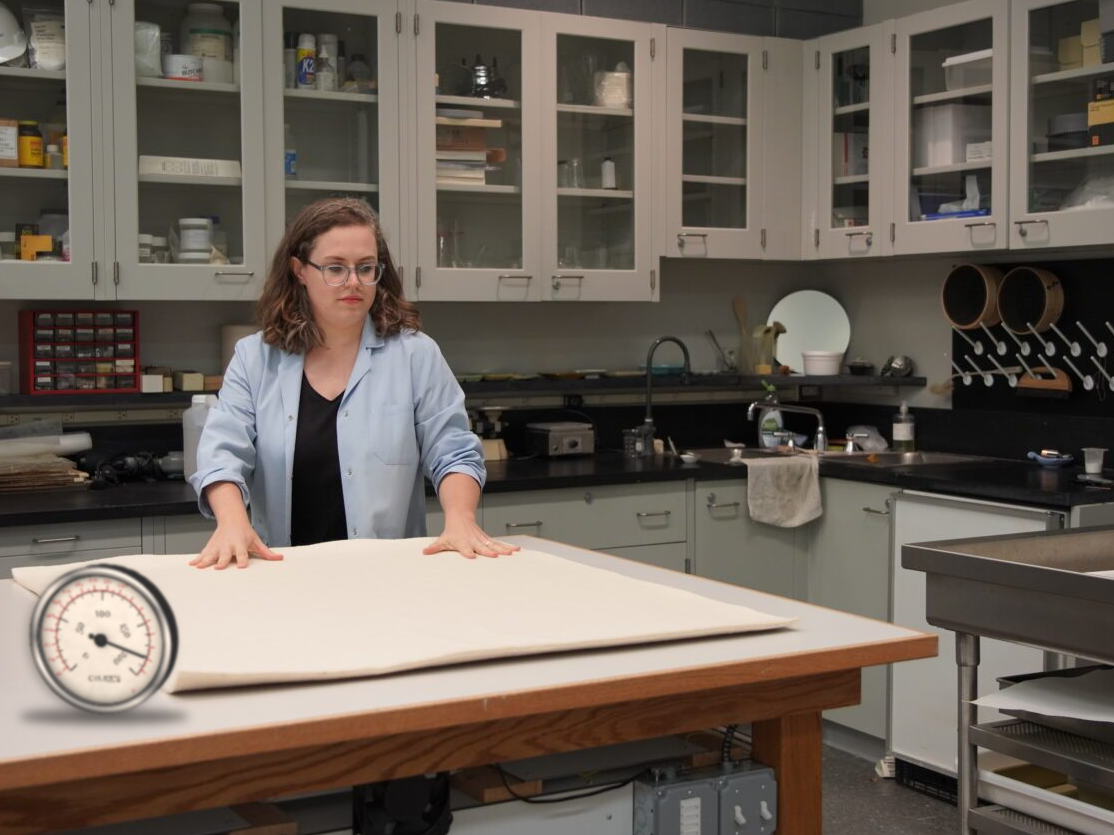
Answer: {"value": 180, "unit": "°C"}
